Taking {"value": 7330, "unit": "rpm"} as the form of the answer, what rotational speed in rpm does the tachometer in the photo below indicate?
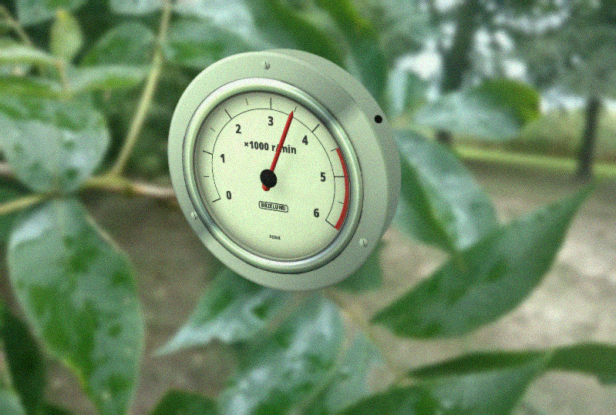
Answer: {"value": 3500, "unit": "rpm"}
